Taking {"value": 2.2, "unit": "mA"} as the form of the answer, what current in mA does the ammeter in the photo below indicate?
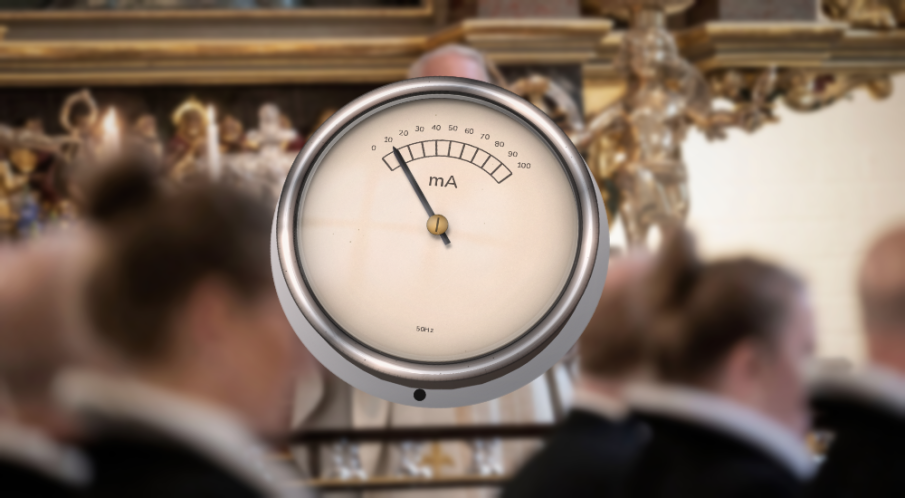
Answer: {"value": 10, "unit": "mA"}
